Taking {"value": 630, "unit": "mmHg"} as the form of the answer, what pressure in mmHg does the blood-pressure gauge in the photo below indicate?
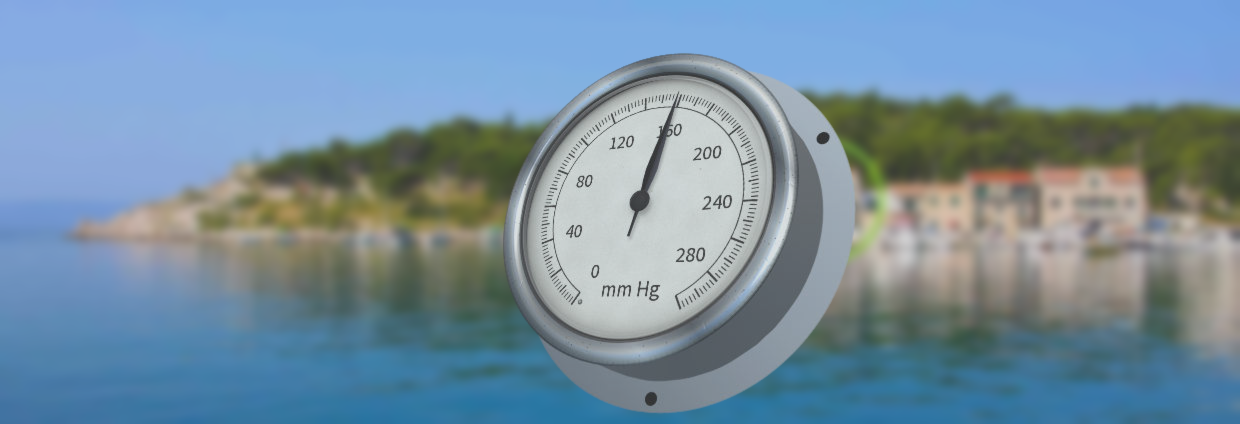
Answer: {"value": 160, "unit": "mmHg"}
